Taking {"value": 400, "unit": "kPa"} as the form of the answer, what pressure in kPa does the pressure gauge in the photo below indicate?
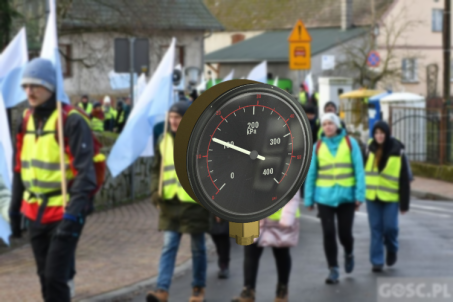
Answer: {"value": 100, "unit": "kPa"}
